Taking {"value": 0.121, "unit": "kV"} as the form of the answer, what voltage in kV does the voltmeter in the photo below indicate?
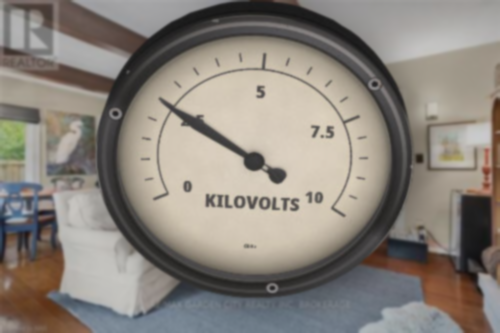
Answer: {"value": 2.5, "unit": "kV"}
